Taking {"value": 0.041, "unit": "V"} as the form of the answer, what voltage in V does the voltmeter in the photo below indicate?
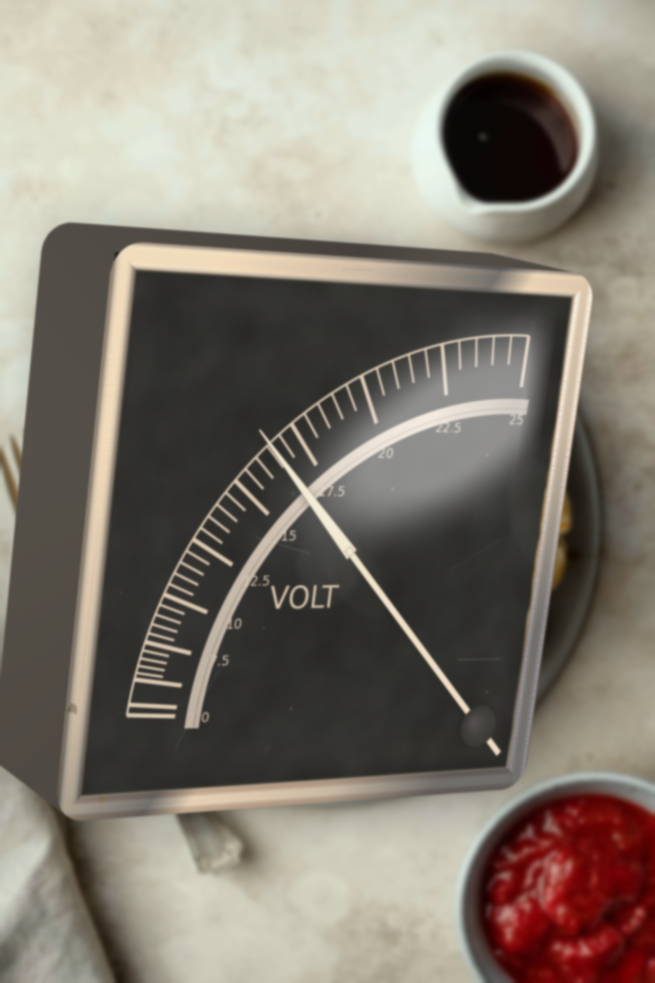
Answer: {"value": 16.5, "unit": "V"}
